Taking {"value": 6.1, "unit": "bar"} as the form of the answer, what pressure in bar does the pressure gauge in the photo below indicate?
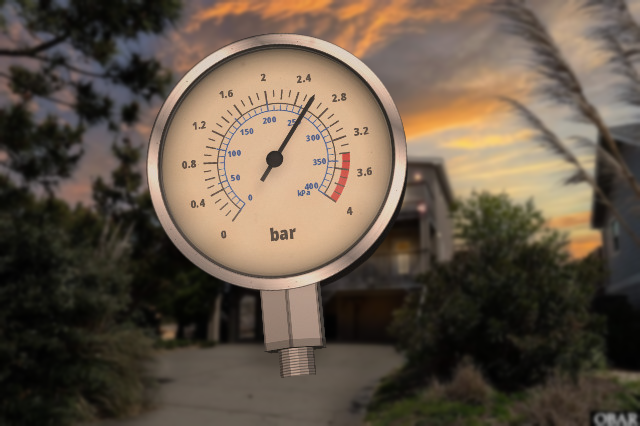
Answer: {"value": 2.6, "unit": "bar"}
